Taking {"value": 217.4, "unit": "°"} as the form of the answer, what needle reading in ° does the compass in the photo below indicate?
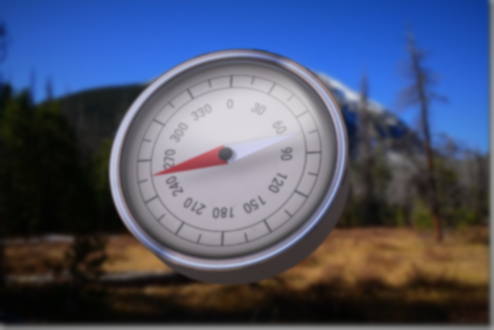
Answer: {"value": 255, "unit": "°"}
